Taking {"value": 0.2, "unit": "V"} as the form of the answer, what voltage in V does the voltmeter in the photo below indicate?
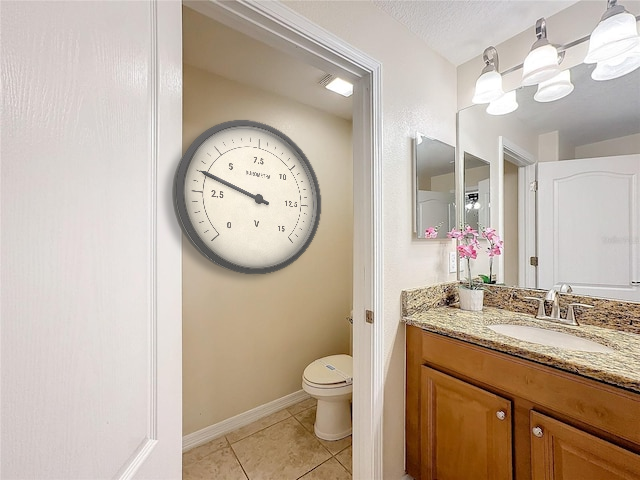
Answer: {"value": 3.5, "unit": "V"}
